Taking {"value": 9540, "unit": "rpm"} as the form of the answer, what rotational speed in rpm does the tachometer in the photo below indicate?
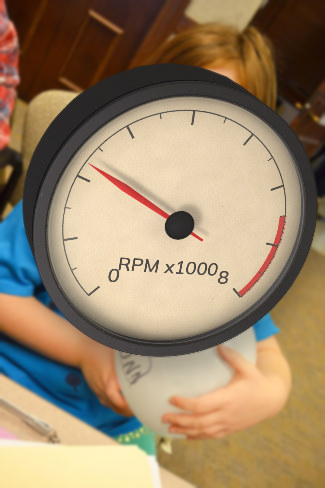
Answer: {"value": 2250, "unit": "rpm"}
